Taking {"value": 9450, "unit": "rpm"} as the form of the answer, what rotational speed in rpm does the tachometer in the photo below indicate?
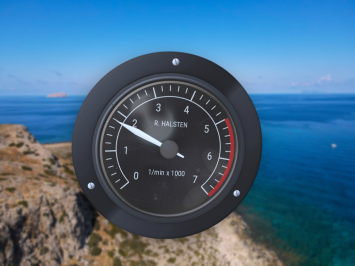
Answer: {"value": 1800, "unit": "rpm"}
